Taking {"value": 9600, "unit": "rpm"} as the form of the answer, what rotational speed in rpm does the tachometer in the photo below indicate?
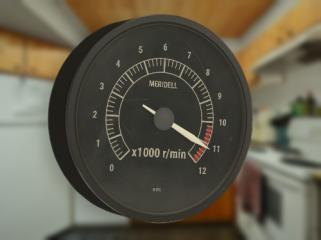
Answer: {"value": 11200, "unit": "rpm"}
